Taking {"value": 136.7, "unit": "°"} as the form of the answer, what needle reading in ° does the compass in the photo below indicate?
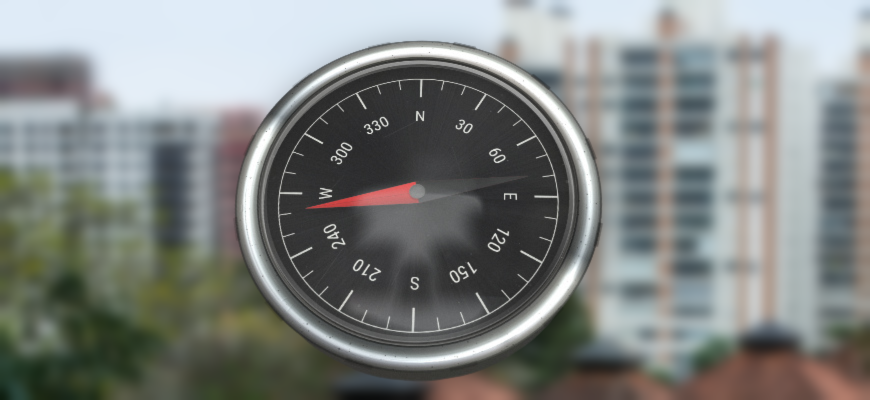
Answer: {"value": 260, "unit": "°"}
